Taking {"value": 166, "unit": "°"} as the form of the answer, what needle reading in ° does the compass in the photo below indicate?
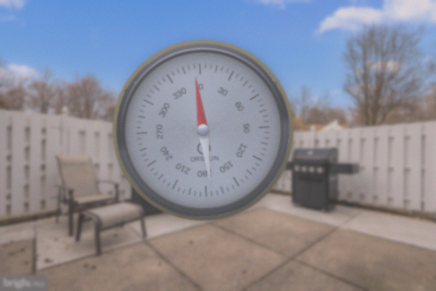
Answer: {"value": 355, "unit": "°"}
